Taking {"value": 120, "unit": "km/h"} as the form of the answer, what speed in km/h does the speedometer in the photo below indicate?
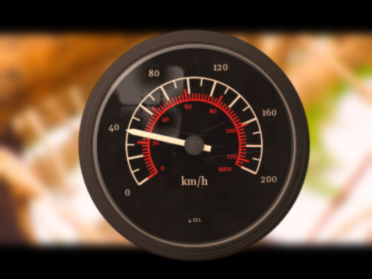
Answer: {"value": 40, "unit": "km/h"}
